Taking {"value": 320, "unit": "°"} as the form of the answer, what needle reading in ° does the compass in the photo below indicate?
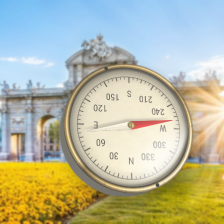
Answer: {"value": 260, "unit": "°"}
